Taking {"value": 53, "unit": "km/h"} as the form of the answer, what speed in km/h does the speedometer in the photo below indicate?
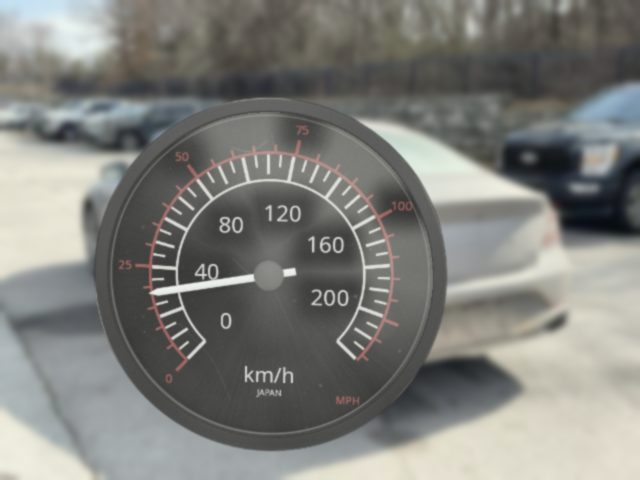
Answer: {"value": 30, "unit": "km/h"}
